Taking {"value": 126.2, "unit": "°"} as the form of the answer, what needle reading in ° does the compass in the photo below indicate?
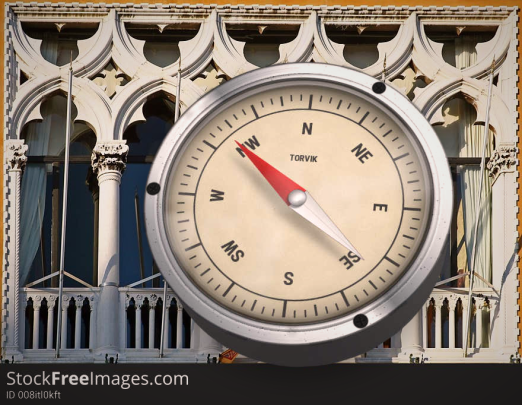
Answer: {"value": 310, "unit": "°"}
